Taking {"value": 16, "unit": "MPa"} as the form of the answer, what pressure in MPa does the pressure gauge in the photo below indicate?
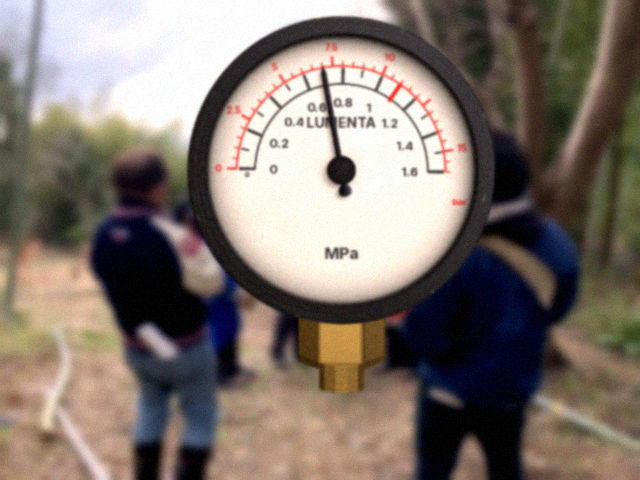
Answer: {"value": 0.7, "unit": "MPa"}
